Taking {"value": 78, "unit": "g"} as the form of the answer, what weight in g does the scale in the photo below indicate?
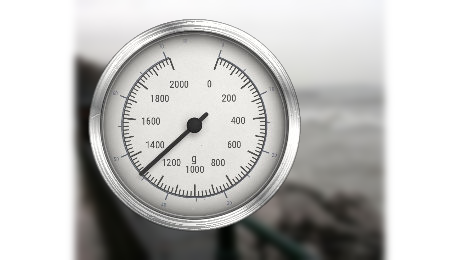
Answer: {"value": 1300, "unit": "g"}
